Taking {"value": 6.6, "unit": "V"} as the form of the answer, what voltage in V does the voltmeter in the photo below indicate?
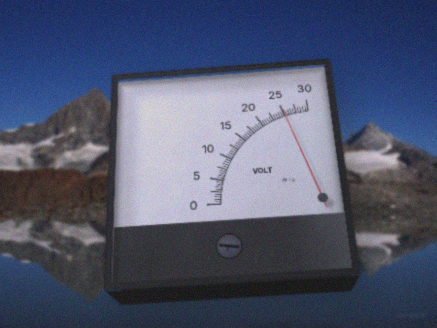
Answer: {"value": 25, "unit": "V"}
